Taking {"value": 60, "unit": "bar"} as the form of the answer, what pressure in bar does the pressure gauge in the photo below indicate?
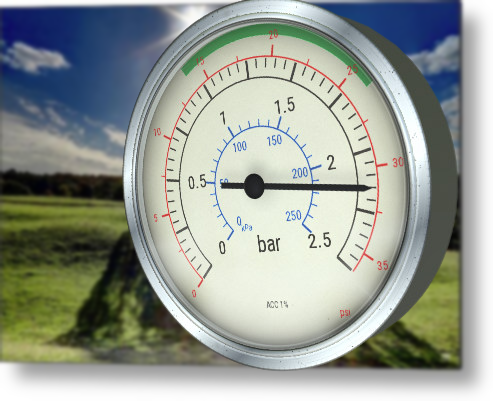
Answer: {"value": 2.15, "unit": "bar"}
